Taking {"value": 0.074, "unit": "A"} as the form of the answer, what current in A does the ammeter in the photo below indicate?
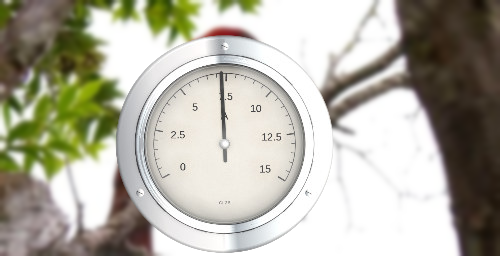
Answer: {"value": 7.25, "unit": "A"}
